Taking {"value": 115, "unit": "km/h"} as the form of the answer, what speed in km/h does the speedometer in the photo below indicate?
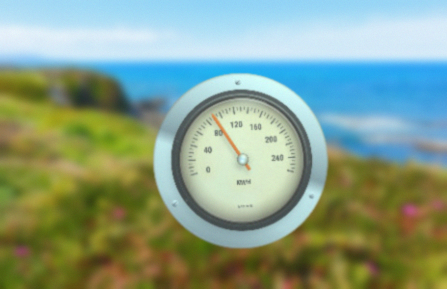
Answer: {"value": 90, "unit": "km/h"}
